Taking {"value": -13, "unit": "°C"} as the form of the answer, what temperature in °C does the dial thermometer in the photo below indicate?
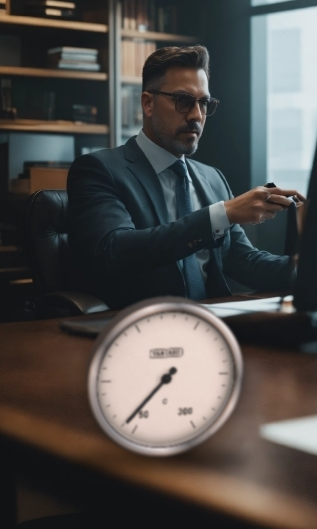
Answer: {"value": 60, "unit": "°C"}
